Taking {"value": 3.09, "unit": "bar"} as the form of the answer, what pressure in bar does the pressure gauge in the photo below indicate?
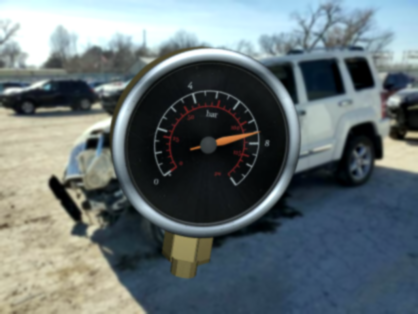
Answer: {"value": 7.5, "unit": "bar"}
